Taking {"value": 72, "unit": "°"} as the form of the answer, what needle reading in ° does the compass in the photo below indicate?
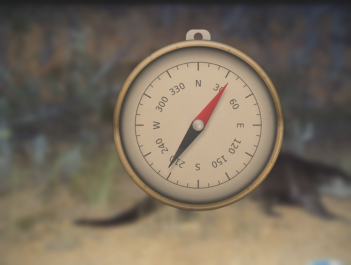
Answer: {"value": 35, "unit": "°"}
